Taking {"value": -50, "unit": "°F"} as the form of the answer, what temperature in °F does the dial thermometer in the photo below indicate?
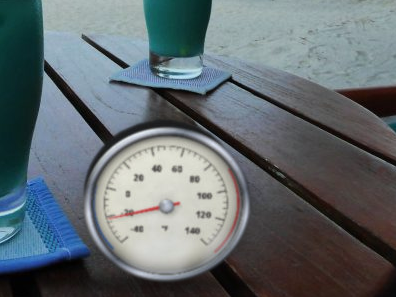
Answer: {"value": -20, "unit": "°F"}
